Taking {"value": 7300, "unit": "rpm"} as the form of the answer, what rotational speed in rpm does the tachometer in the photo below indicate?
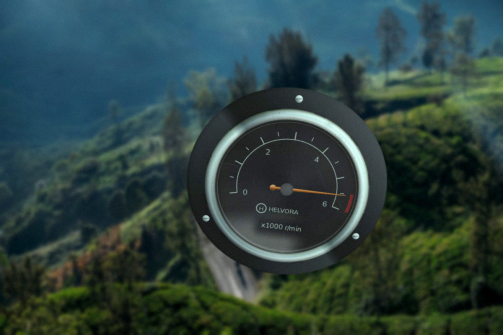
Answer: {"value": 5500, "unit": "rpm"}
